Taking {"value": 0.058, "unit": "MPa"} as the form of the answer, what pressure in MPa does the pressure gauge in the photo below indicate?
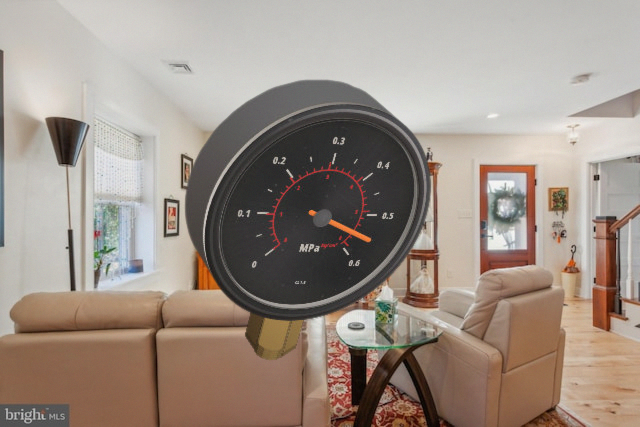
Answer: {"value": 0.55, "unit": "MPa"}
